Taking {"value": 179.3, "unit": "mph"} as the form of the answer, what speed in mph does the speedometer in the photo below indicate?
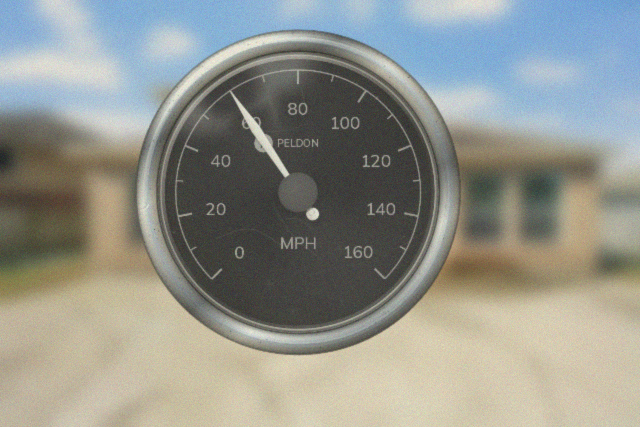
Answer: {"value": 60, "unit": "mph"}
